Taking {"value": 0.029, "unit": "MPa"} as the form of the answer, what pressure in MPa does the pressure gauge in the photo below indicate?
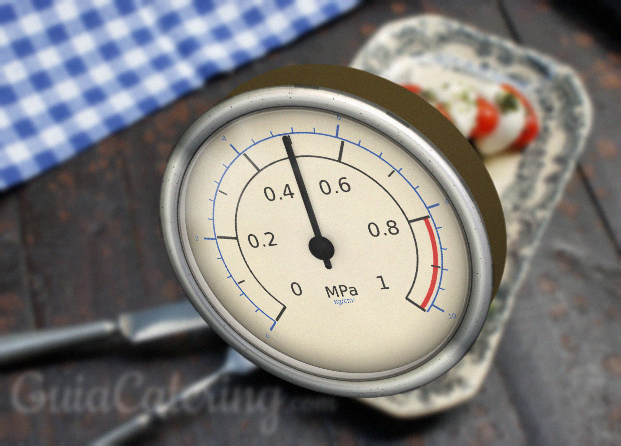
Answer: {"value": 0.5, "unit": "MPa"}
